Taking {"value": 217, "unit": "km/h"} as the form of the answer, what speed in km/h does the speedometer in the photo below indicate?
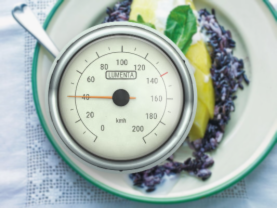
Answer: {"value": 40, "unit": "km/h"}
